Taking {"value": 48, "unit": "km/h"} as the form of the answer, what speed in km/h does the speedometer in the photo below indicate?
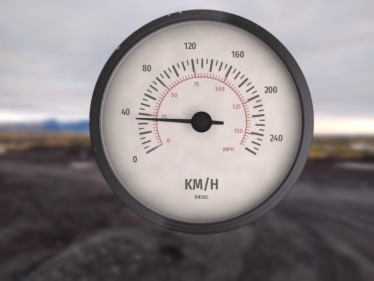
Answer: {"value": 35, "unit": "km/h"}
